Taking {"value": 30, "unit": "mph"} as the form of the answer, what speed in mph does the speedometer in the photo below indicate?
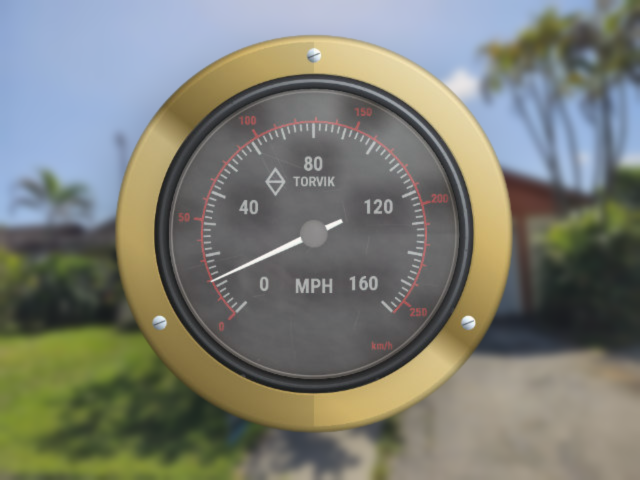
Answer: {"value": 12, "unit": "mph"}
